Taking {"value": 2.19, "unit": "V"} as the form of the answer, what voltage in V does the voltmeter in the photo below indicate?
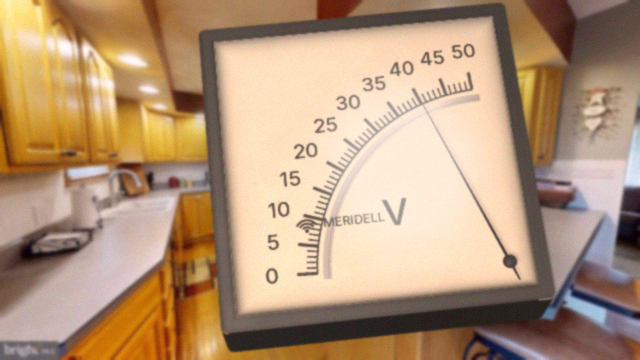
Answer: {"value": 40, "unit": "V"}
